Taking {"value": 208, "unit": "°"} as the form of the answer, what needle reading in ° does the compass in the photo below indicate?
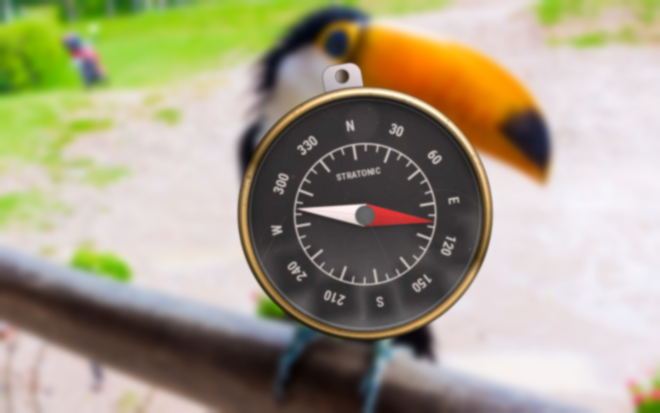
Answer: {"value": 105, "unit": "°"}
